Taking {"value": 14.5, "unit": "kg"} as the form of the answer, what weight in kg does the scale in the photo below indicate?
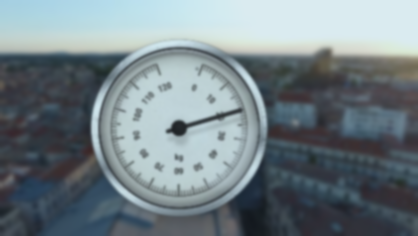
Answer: {"value": 20, "unit": "kg"}
